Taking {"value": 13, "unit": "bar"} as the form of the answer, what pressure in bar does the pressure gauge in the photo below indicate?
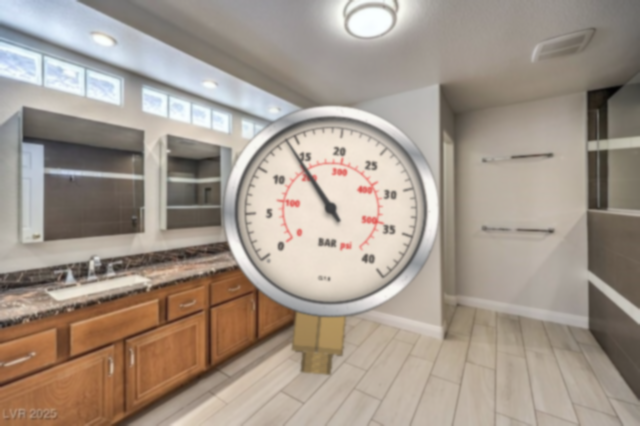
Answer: {"value": 14, "unit": "bar"}
